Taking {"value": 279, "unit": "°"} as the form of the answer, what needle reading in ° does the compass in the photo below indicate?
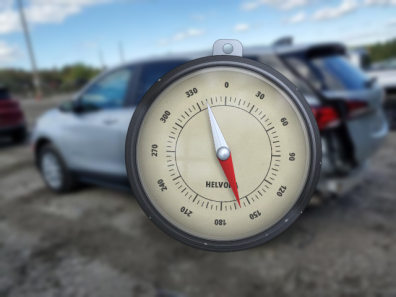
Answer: {"value": 160, "unit": "°"}
